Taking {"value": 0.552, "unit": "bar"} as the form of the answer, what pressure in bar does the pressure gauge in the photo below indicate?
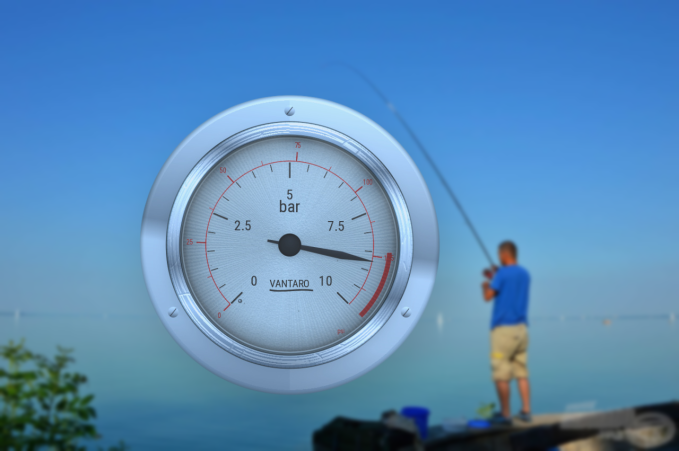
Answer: {"value": 8.75, "unit": "bar"}
